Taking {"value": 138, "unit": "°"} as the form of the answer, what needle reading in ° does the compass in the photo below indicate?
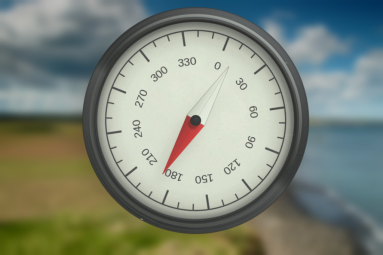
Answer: {"value": 190, "unit": "°"}
